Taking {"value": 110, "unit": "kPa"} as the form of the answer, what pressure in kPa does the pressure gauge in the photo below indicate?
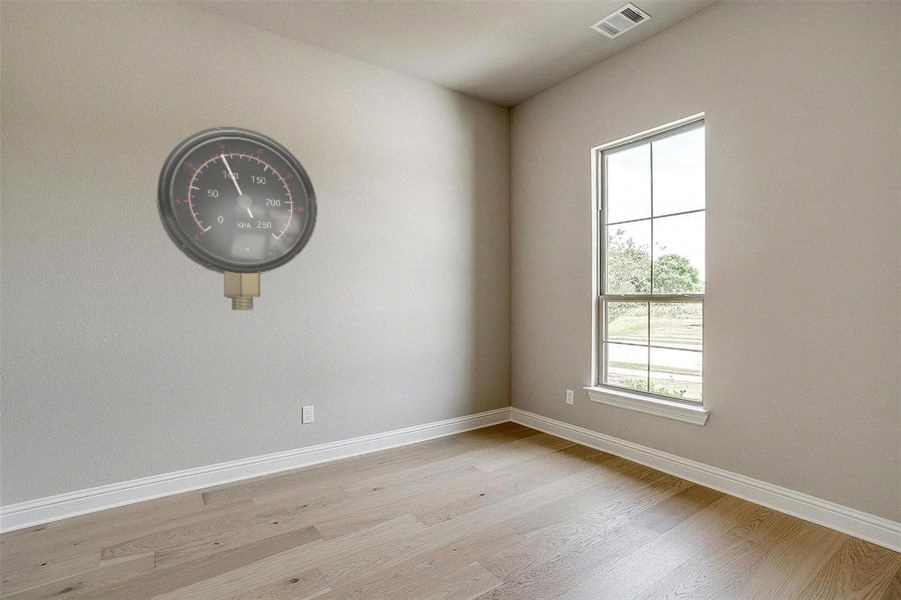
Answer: {"value": 100, "unit": "kPa"}
